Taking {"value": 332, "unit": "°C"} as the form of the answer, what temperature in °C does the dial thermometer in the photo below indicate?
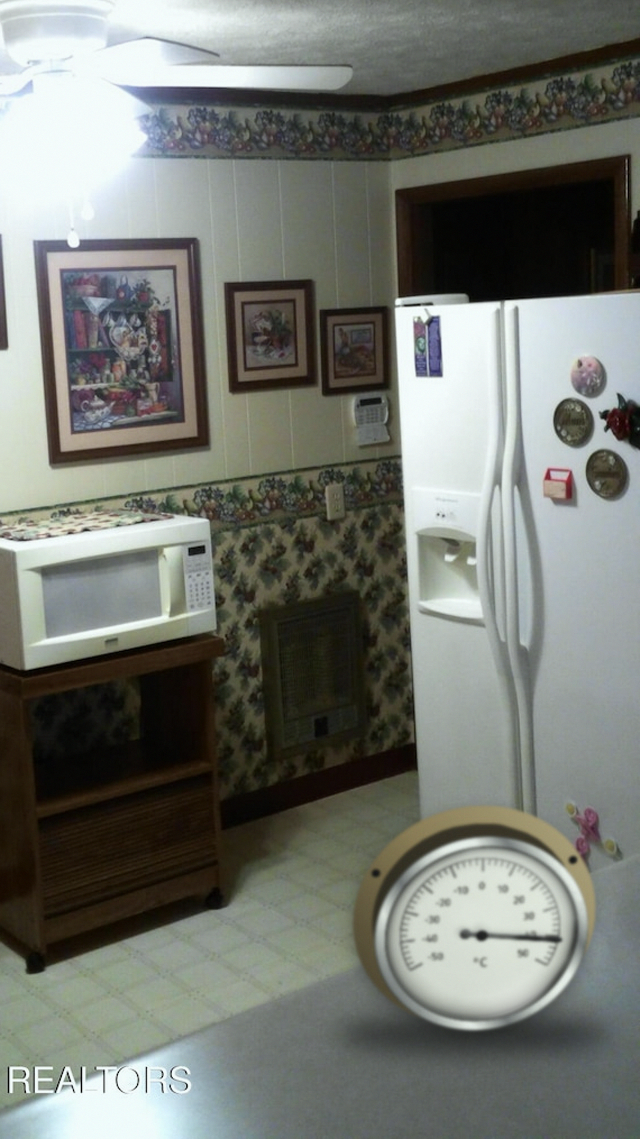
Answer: {"value": 40, "unit": "°C"}
